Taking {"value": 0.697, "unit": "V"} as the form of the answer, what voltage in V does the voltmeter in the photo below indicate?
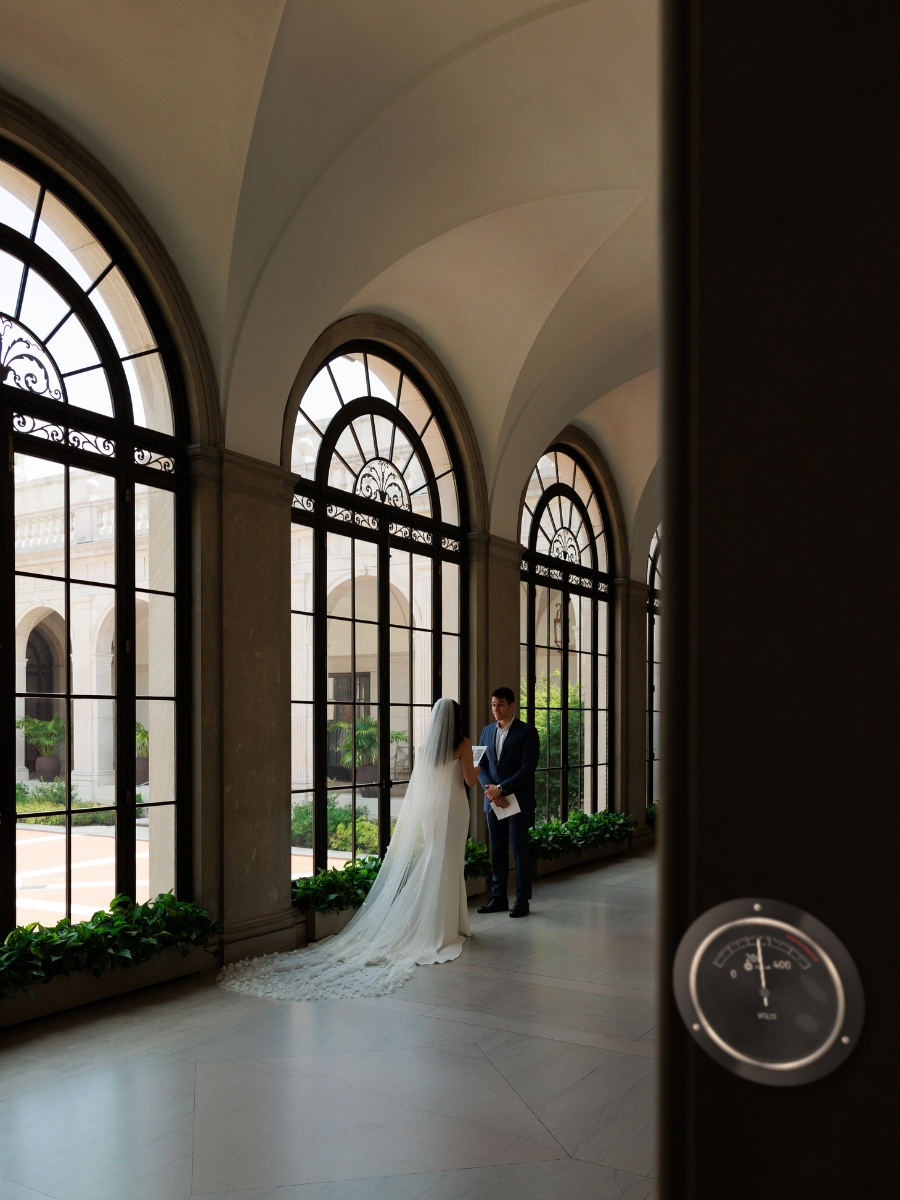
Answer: {"value": 250, "unit": "V"}
